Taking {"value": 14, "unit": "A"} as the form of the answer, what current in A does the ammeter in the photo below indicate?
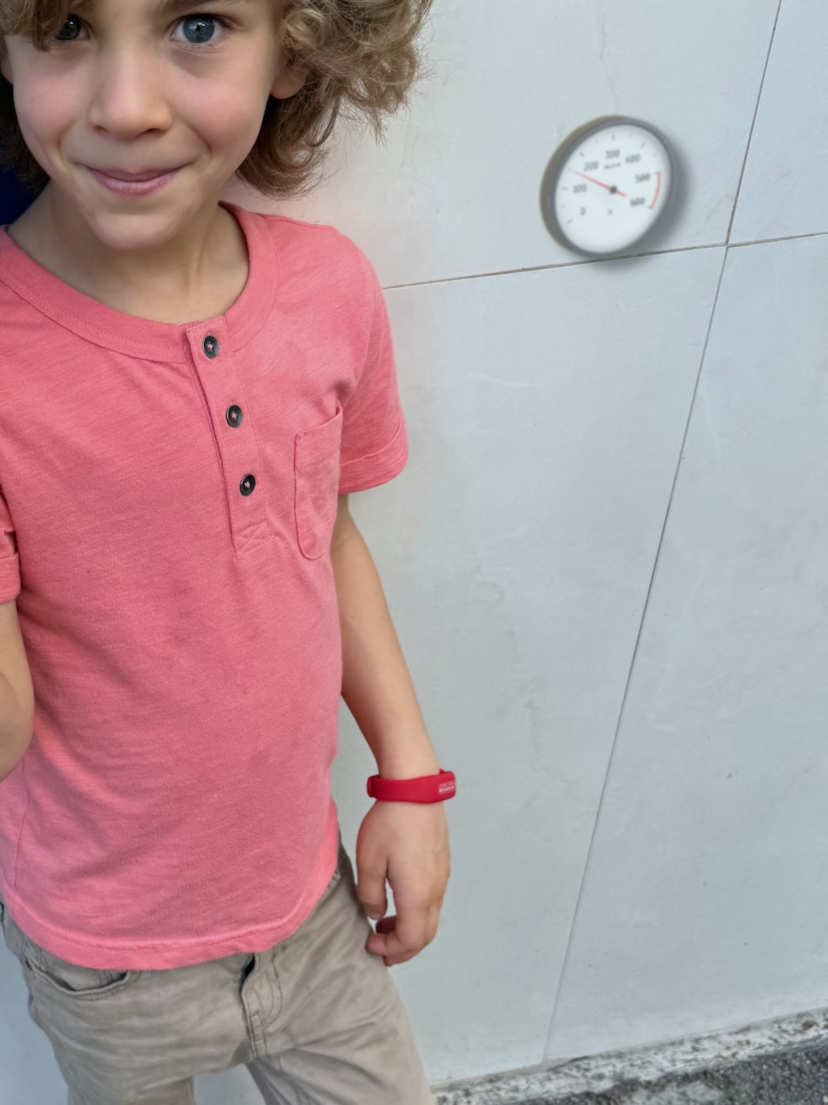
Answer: {"value": 150, "unit": "A"}
